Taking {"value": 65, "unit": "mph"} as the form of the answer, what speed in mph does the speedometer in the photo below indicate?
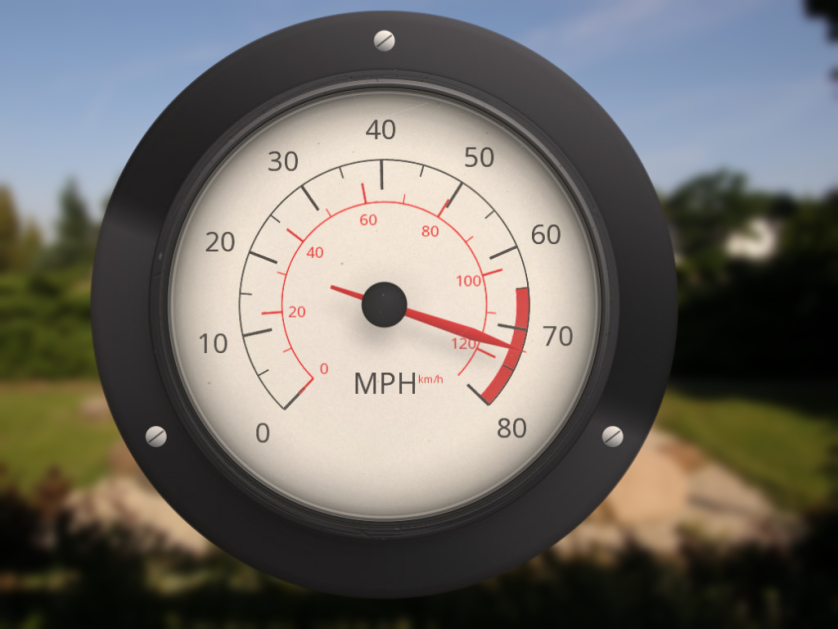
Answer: {"value": 72.5, "unit": "mph"}
